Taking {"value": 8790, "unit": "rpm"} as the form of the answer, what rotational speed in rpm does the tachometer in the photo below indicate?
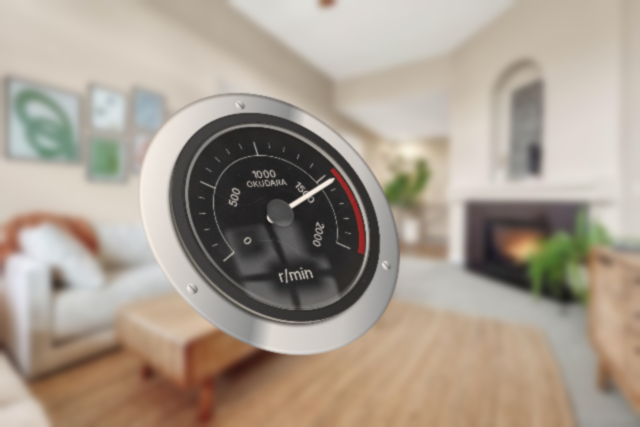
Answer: {"value": 1550, "unit": "rpm"}
